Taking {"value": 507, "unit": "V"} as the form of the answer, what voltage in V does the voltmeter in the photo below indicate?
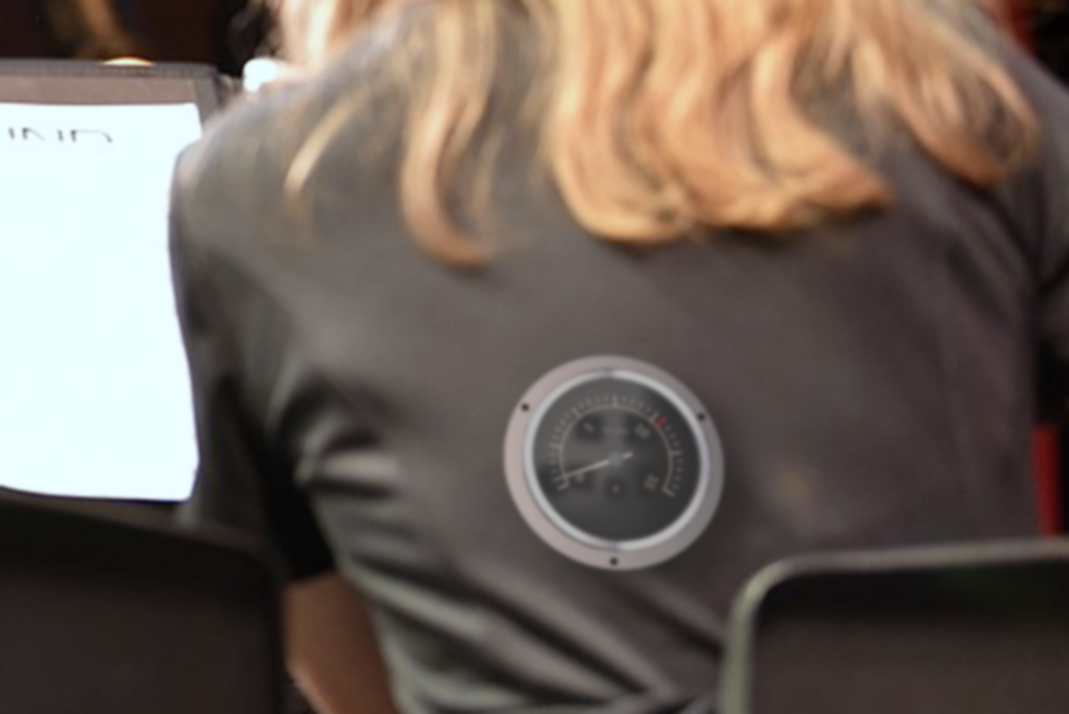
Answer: {"value": 0.5, "unit": "V"}
